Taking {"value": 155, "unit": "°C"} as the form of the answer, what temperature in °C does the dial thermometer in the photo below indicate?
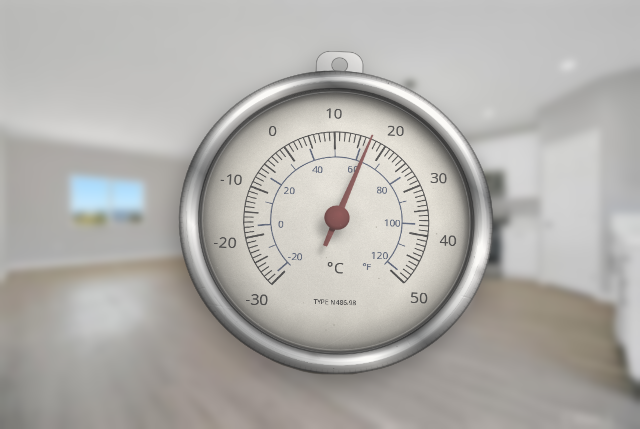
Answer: {"value": 17, "unit": "°C"}
